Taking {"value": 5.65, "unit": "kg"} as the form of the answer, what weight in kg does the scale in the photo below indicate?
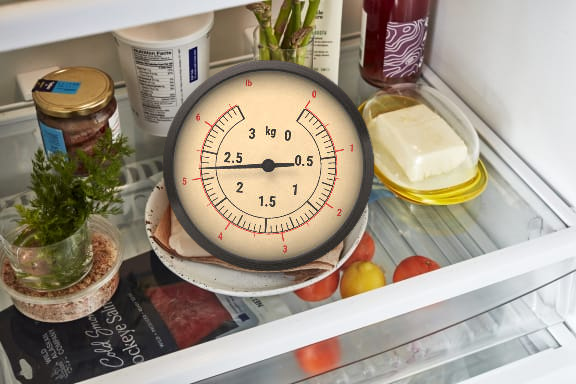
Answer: {"value": 2.35, "unit": "kg"}
